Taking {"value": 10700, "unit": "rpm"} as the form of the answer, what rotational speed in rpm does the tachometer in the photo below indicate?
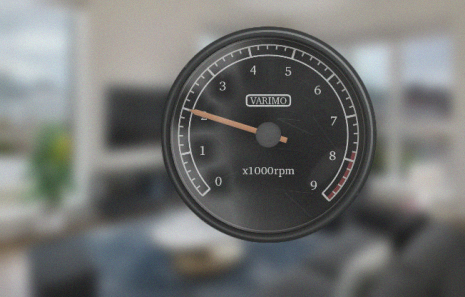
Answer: {"value": 2000, "unit": "rpm"}
